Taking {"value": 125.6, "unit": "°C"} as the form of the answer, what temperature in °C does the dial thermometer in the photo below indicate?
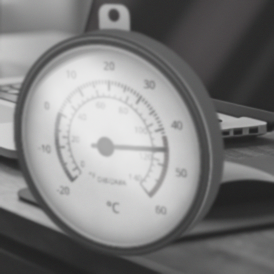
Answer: {"value": 45, "unit": "°C"}
